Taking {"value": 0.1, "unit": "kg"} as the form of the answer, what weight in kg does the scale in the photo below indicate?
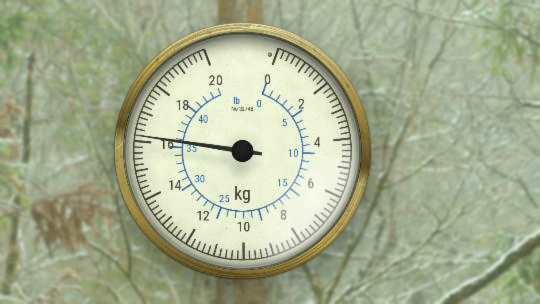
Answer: {"value": 16.2, "unit": "kg"}
